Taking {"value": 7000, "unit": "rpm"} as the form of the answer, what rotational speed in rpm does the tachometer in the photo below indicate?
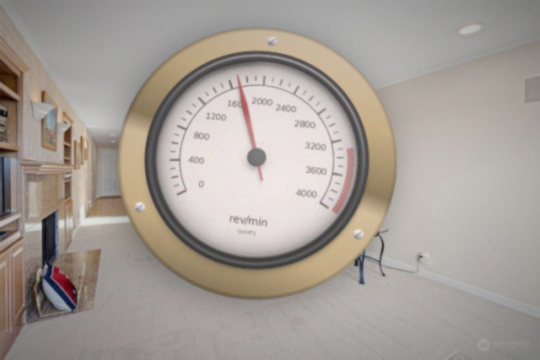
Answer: {"value": 1700, "unit": "rpm"}
